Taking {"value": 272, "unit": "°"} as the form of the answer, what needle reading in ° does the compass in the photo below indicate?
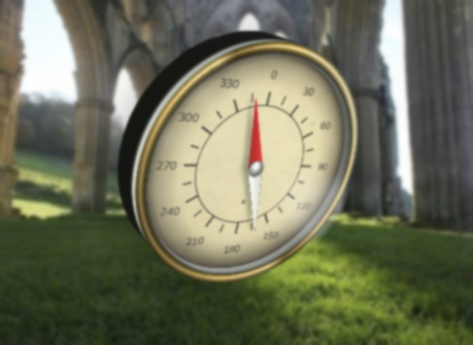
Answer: {"value": 345, "unit": "°"}
